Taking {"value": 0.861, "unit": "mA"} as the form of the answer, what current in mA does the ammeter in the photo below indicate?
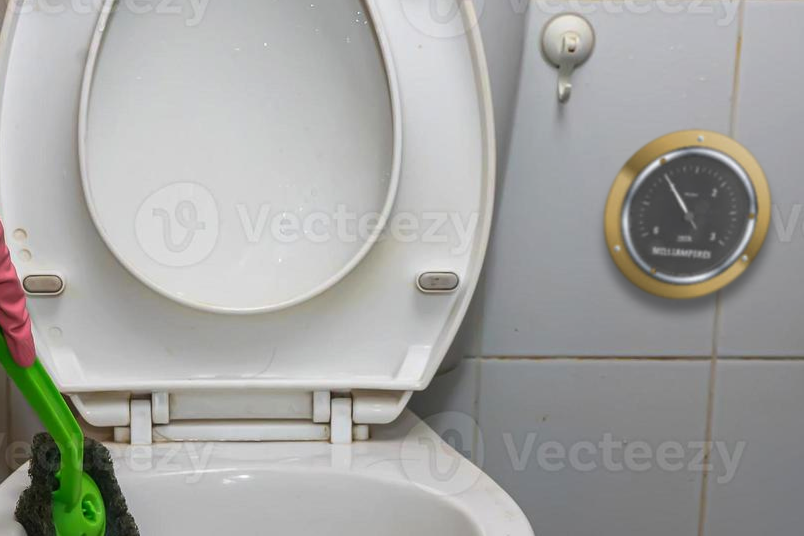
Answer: {"value": 1, "unit": "mA"}
